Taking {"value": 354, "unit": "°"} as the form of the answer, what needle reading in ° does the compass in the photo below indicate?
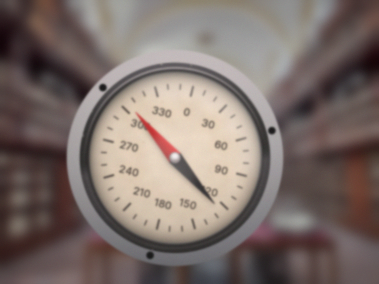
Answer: {"value": 305, "unit": "°"}
